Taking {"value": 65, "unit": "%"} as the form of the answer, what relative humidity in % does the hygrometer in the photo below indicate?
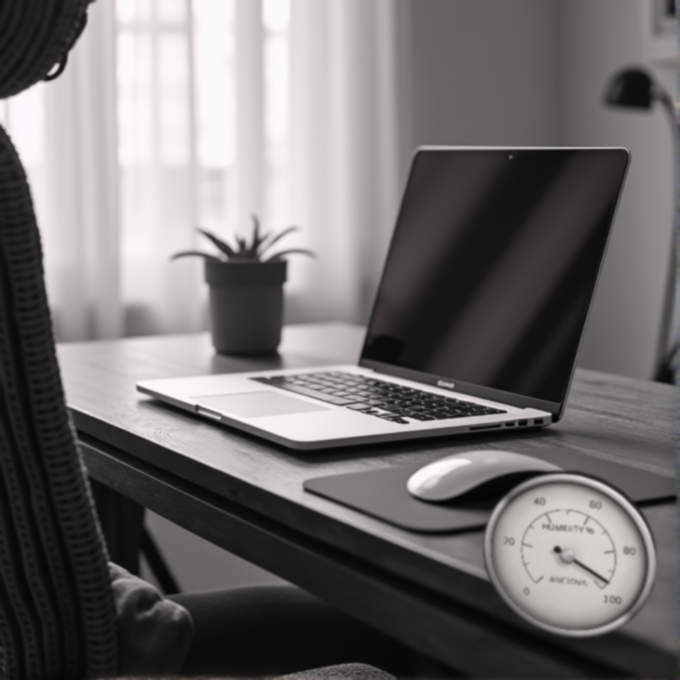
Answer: {"value": 95, "unit": "%"}
